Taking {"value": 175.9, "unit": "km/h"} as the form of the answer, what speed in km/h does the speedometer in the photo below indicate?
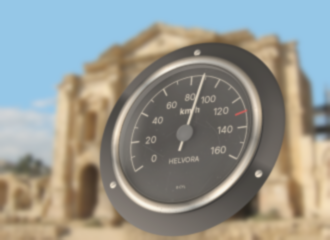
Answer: {"value": 90, "unit": "km/h"}
